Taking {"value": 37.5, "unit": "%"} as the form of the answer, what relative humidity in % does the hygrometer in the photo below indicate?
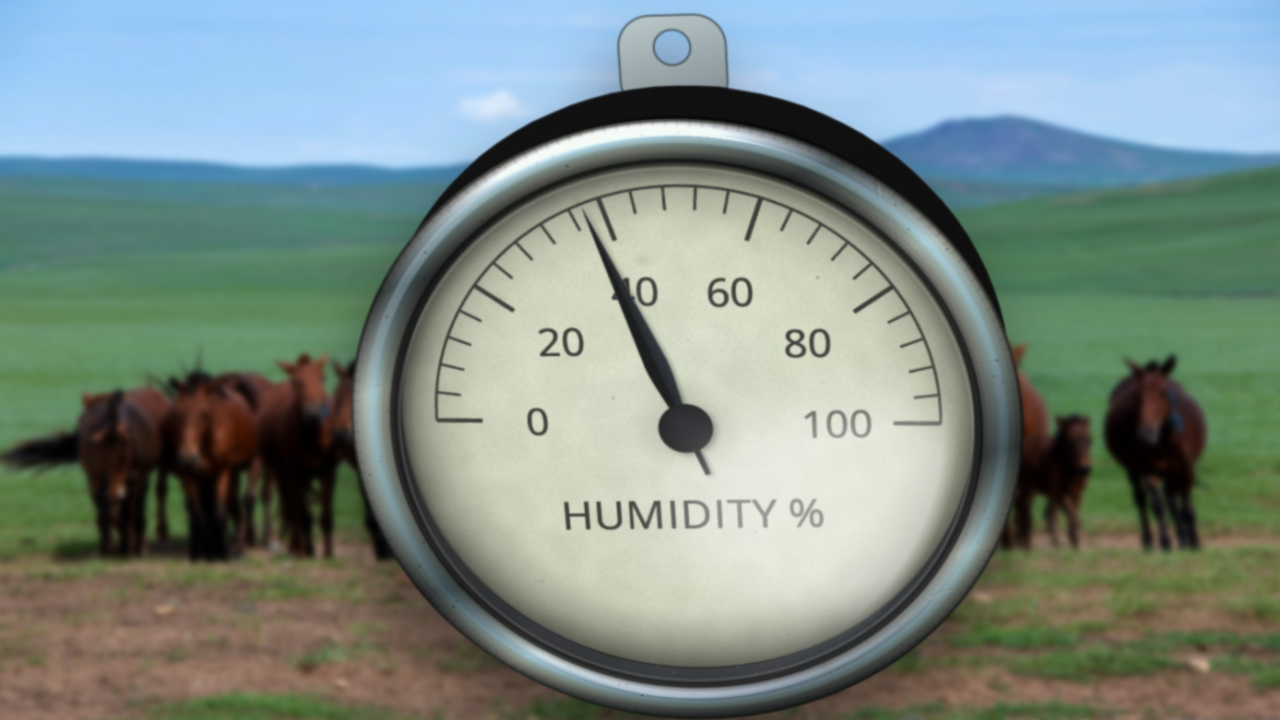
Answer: {"value": 38, "unit": "%"}
